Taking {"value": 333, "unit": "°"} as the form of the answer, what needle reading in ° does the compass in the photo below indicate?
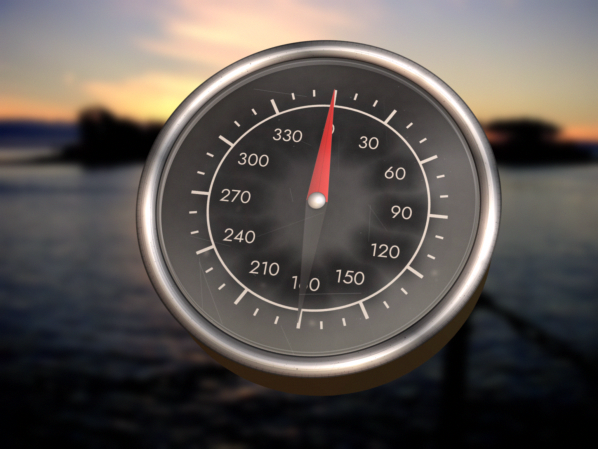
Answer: {"value": 0, "unit": "°"}
